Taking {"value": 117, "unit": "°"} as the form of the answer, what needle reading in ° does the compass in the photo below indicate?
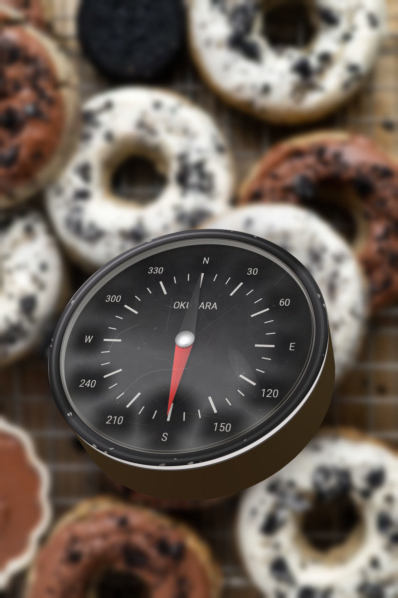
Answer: {"value": 180, "unit": "°"}
